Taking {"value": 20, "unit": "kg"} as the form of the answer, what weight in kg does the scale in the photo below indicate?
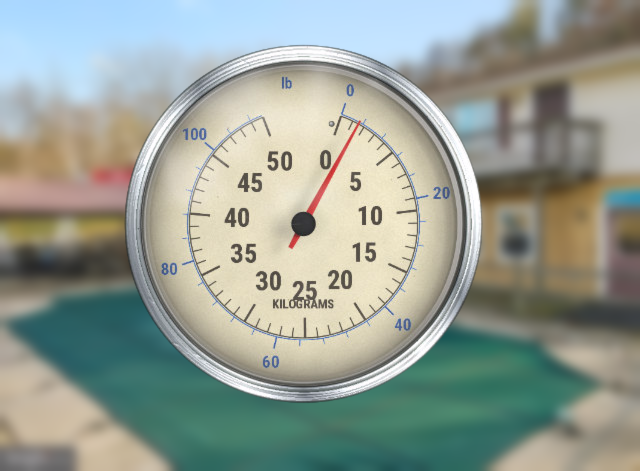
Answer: {"value": 1.5, "unit": "kg"}
